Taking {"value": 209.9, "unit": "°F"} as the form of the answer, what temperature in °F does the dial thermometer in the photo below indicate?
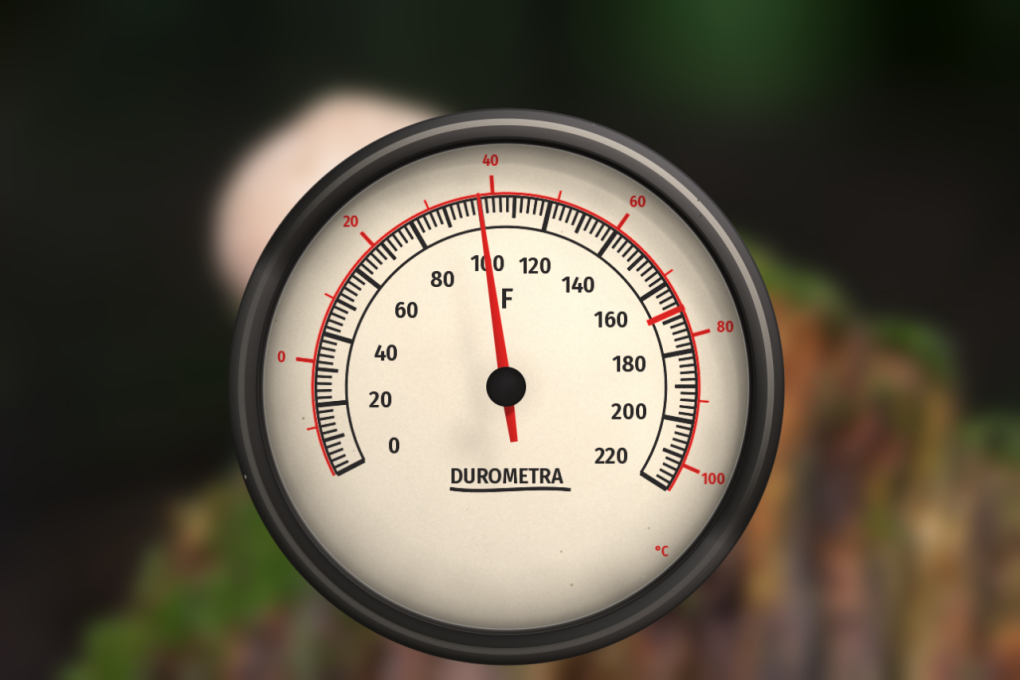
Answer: {"value": 100, "unit": "°F"}
